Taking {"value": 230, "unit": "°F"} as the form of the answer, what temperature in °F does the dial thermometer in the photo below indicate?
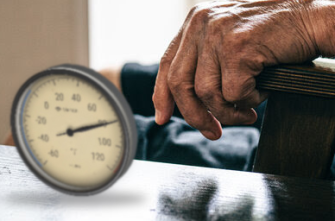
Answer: {"value": 80, "unit": "°F"}
